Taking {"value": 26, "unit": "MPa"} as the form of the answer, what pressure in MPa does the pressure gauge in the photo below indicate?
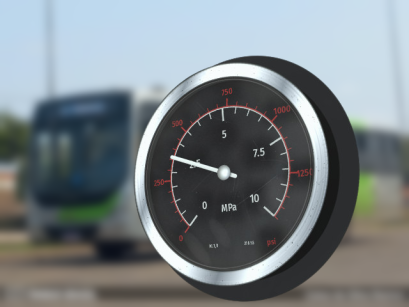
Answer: {"value": 2.5, "unit": "MPa"}
